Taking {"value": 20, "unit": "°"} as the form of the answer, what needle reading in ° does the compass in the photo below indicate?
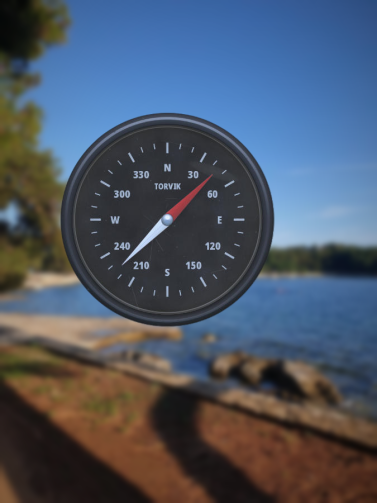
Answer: {"value": 45, "unit": "°"}
